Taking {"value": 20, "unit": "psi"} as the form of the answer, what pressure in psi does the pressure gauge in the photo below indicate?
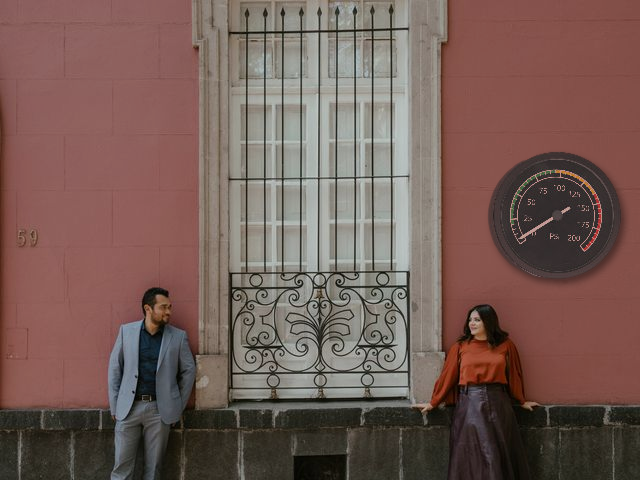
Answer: {"value": 5, "unit": "psi"}
